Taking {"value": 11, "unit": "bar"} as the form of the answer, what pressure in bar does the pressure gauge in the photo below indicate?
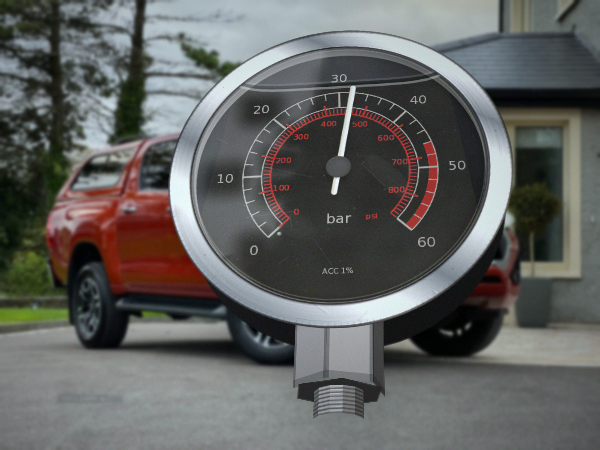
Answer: {"value": 32, "unit": "bar"}
